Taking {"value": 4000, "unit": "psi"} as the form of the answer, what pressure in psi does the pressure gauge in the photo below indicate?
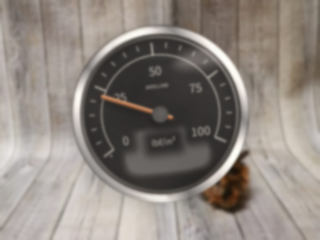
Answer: {"value": 22.5, "unit": "psi"}
